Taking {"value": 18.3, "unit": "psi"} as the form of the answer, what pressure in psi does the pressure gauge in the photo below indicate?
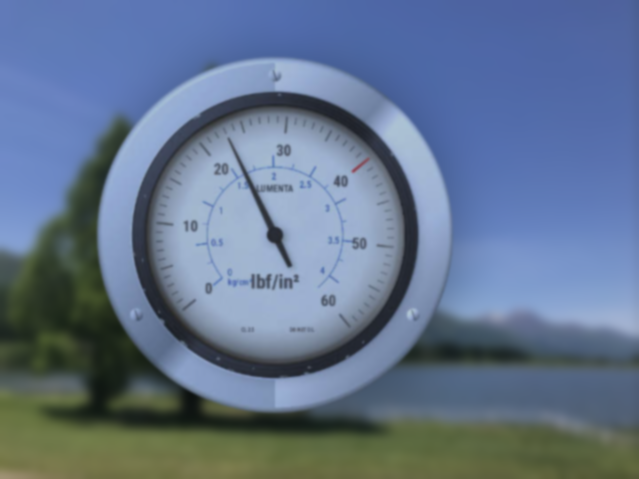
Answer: {"value": 23, "unit": "psi"}
